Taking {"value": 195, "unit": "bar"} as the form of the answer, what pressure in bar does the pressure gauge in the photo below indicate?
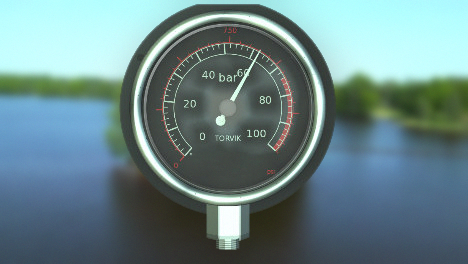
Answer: {"value": 62, "unit": "bar"}
